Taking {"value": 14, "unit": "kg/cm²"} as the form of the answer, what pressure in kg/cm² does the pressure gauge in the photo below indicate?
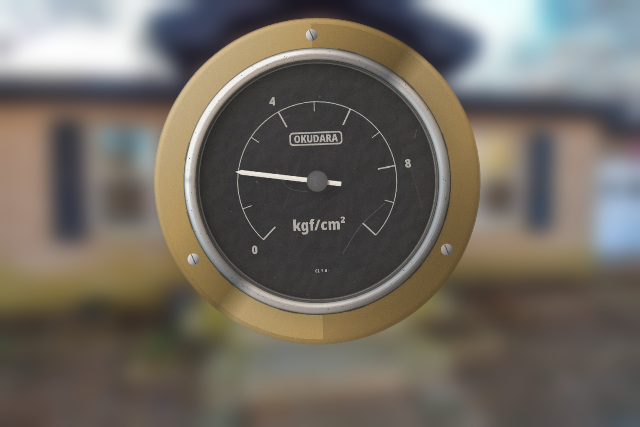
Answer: {"value": 2, "unit": "kg/cm²"}
